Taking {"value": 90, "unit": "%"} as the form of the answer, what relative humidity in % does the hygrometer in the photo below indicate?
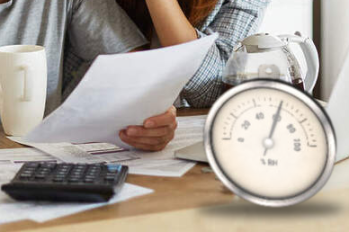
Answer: {"value": 60, "unit": "%"}
